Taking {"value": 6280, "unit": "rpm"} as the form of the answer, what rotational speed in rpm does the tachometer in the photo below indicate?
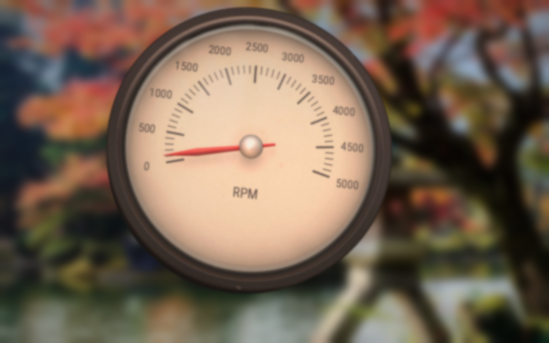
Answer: {"value": 100, "unit": "rpm"}
